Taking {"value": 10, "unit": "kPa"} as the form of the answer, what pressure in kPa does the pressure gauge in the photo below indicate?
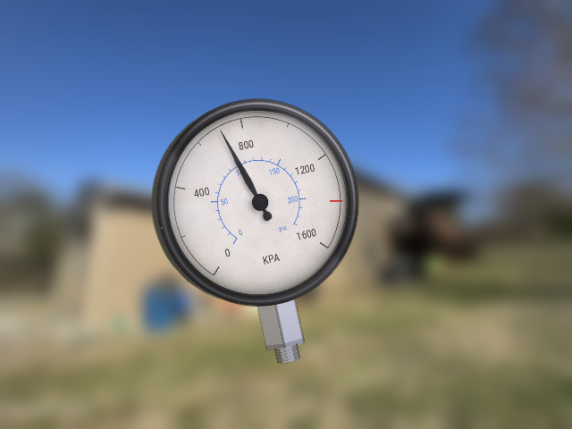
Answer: {"value": 700, "unit": "kPa"}
